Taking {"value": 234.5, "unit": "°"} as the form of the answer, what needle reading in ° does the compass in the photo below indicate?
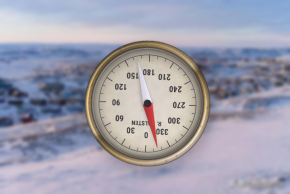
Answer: {"value": 345, "unit": "°"}
